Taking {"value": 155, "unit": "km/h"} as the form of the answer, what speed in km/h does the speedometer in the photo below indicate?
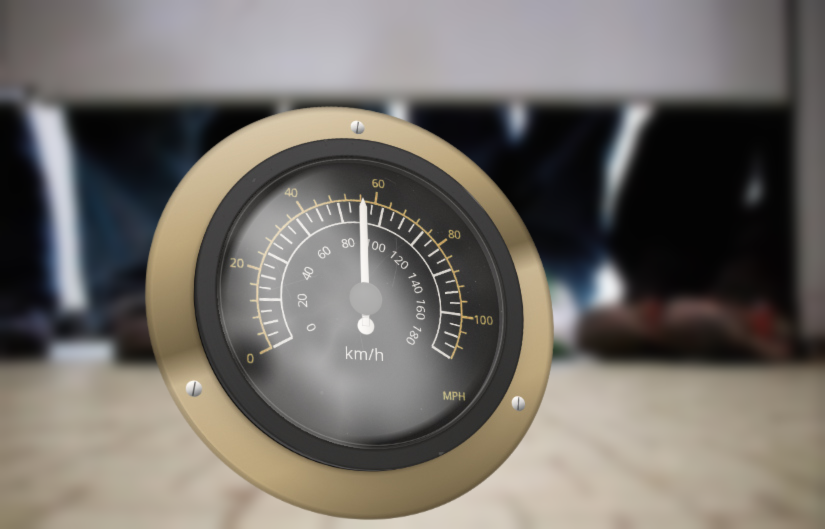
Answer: {"value": 90, "unit": "km/h"}
